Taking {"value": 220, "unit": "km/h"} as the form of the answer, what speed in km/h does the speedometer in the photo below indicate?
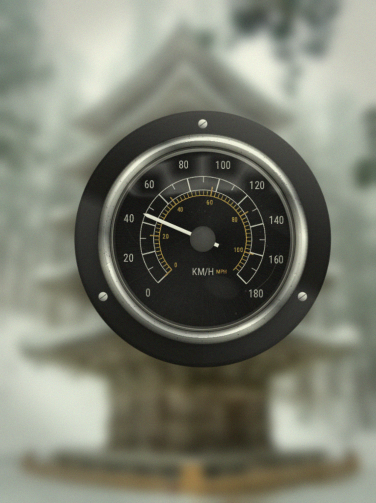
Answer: {"value": 45, "unit": "km/h"}
